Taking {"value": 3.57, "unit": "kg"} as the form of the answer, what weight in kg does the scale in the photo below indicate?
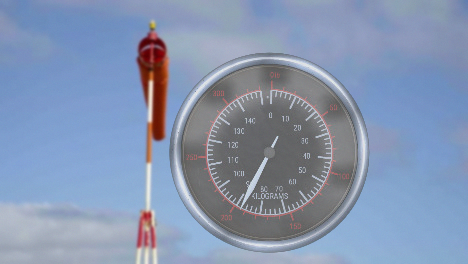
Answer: {"value": 88, "unit": "kg"}
